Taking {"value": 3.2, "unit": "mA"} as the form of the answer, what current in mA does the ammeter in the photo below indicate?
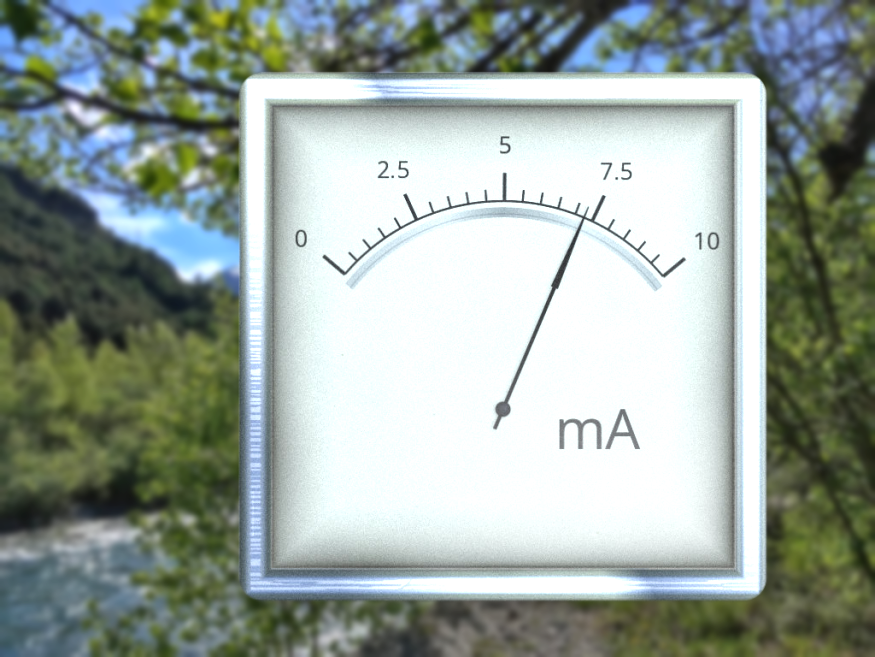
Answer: {"value": 7.25, "unit": "mA"}
